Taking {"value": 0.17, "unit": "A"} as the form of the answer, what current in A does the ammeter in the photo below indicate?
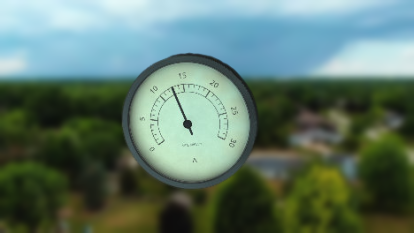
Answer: {"value": 13, "unit": "A"}
